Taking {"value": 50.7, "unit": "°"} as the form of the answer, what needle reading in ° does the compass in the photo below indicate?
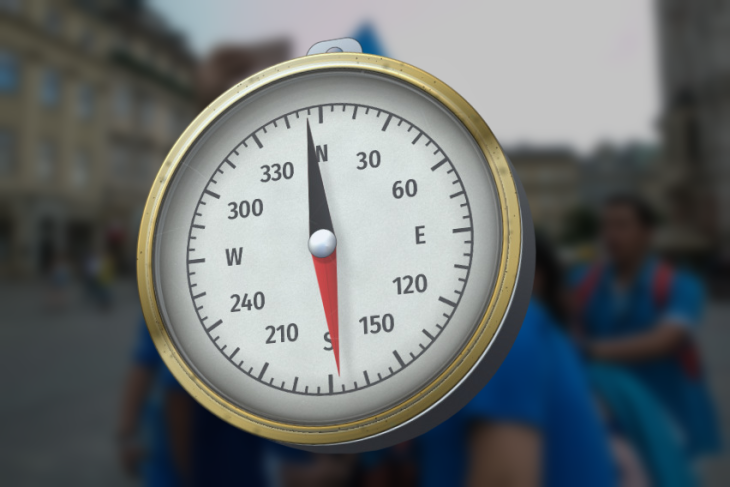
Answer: {"value": 175, "unit": "°"}
